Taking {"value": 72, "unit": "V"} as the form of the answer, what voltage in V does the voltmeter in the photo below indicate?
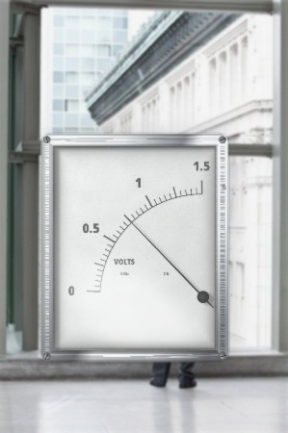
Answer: {"value": 0.75, "unit": "V"}
